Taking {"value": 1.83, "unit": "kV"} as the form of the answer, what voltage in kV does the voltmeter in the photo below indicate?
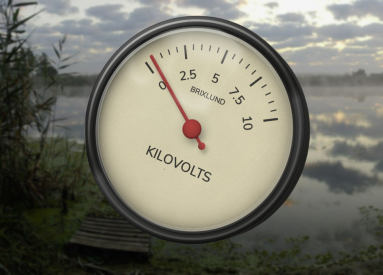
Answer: {"value": 0.5, "unit": "kV"}
